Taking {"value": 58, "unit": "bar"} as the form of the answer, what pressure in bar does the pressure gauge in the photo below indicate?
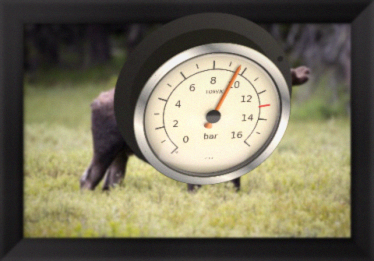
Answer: {"value": 9.5, "unit": "bar"}
